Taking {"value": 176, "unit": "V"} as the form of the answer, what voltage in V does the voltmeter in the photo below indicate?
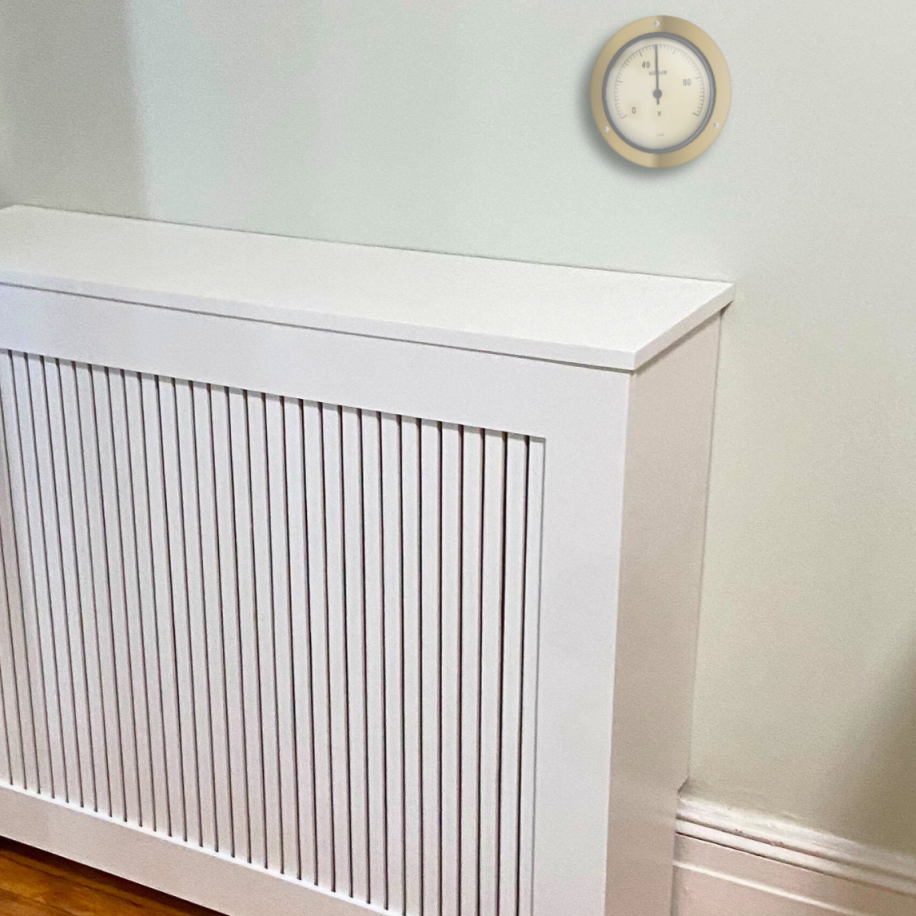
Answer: {"value": 50, "unit": "V"}
